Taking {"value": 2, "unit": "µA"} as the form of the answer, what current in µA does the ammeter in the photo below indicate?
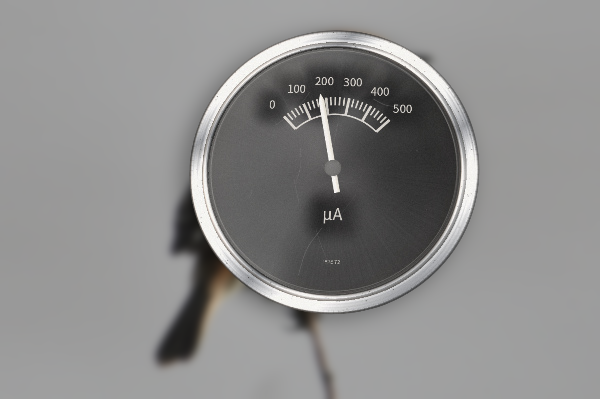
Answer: {"value": 180, "unit": "µA"}
